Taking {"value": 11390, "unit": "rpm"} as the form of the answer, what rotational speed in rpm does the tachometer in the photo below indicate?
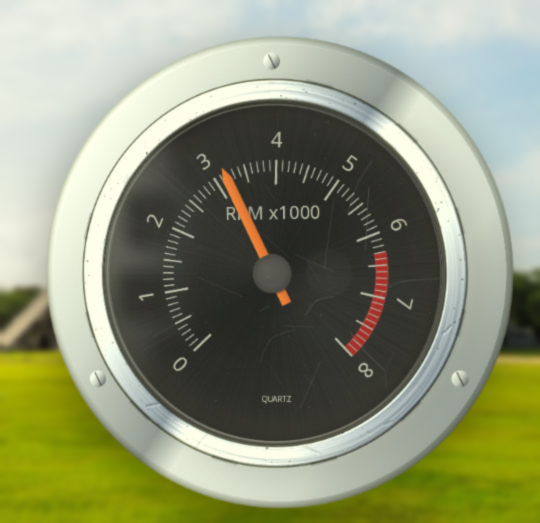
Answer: {"value": 3200, "unit": "rpm"}
